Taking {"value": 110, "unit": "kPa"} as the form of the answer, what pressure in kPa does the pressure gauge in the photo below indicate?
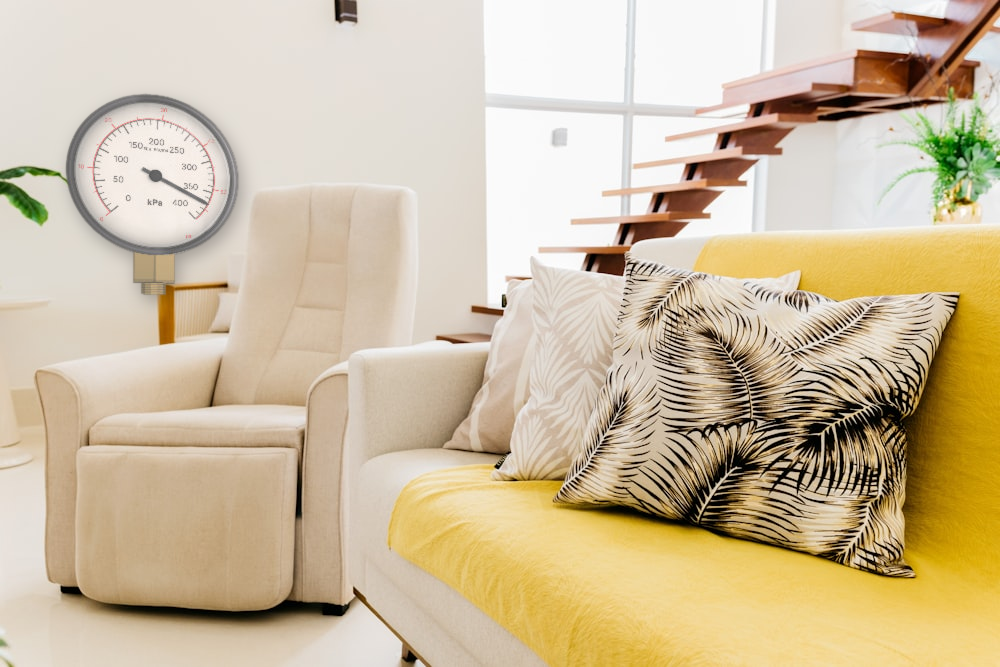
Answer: {"value": 370, "unit": "kPa"}
